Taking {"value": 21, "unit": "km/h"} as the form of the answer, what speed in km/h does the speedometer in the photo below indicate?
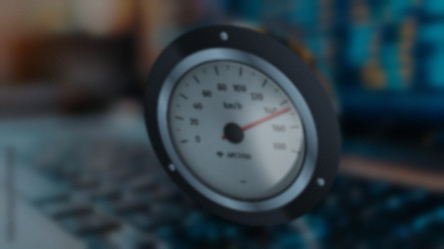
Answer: {"value": 145, "unit": "km/h"}
